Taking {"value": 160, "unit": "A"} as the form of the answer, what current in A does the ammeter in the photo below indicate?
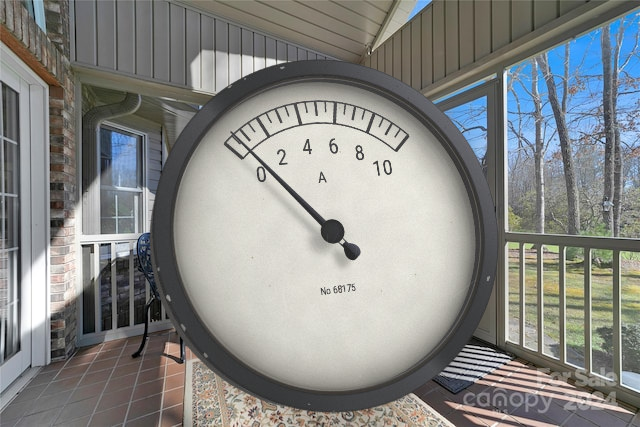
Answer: {"value": 0.5, "unit": "A"}
